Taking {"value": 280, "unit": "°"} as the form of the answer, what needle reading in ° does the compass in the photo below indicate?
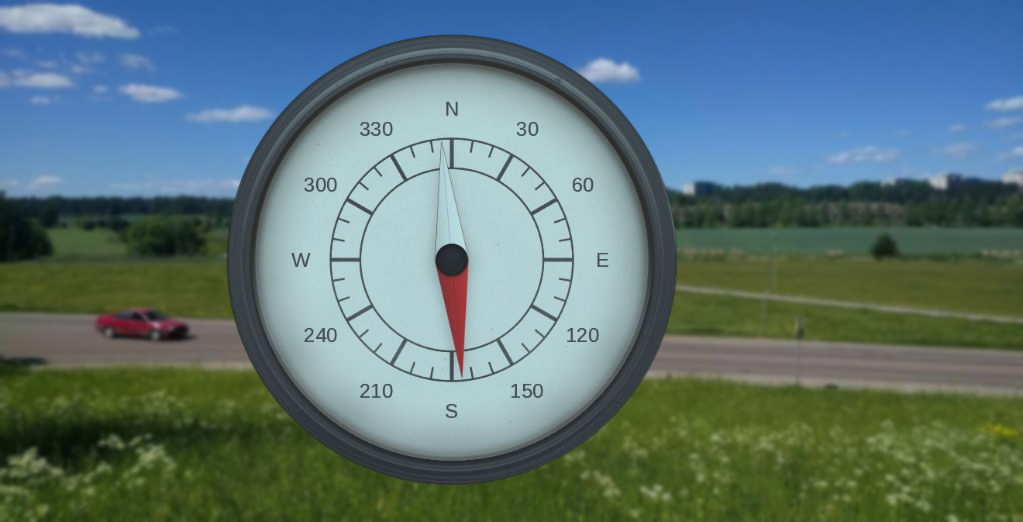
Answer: {"value": 175, "unit": "°"}
